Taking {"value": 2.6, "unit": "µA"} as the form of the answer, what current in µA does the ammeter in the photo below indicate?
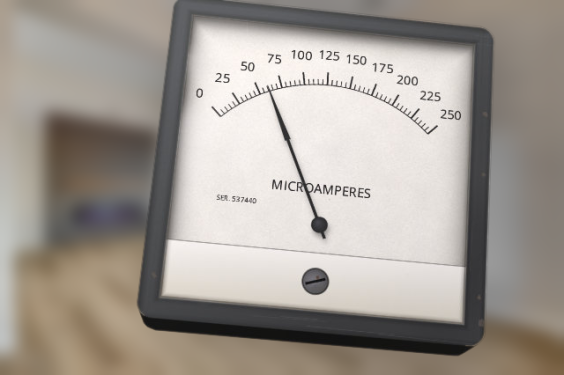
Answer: {"value": 60, "unit": "µA"}
